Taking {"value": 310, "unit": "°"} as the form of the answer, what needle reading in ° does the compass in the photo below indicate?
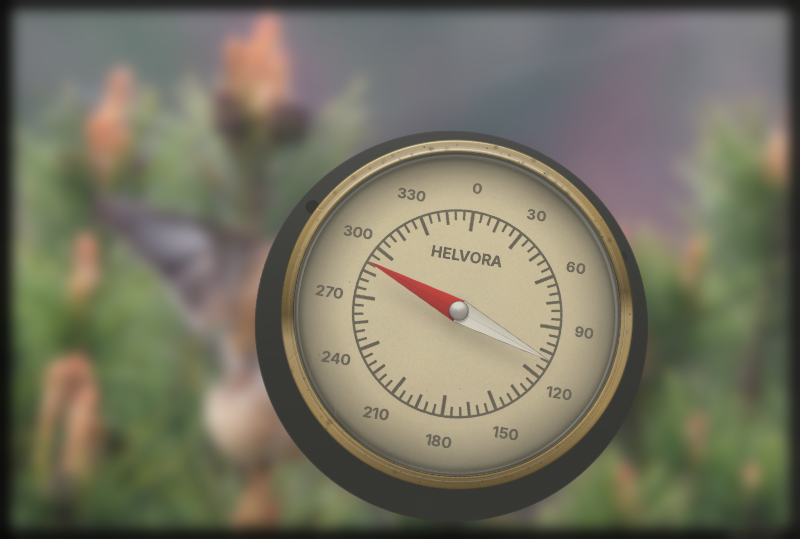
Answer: {"value": 290, "unit": "°"}
